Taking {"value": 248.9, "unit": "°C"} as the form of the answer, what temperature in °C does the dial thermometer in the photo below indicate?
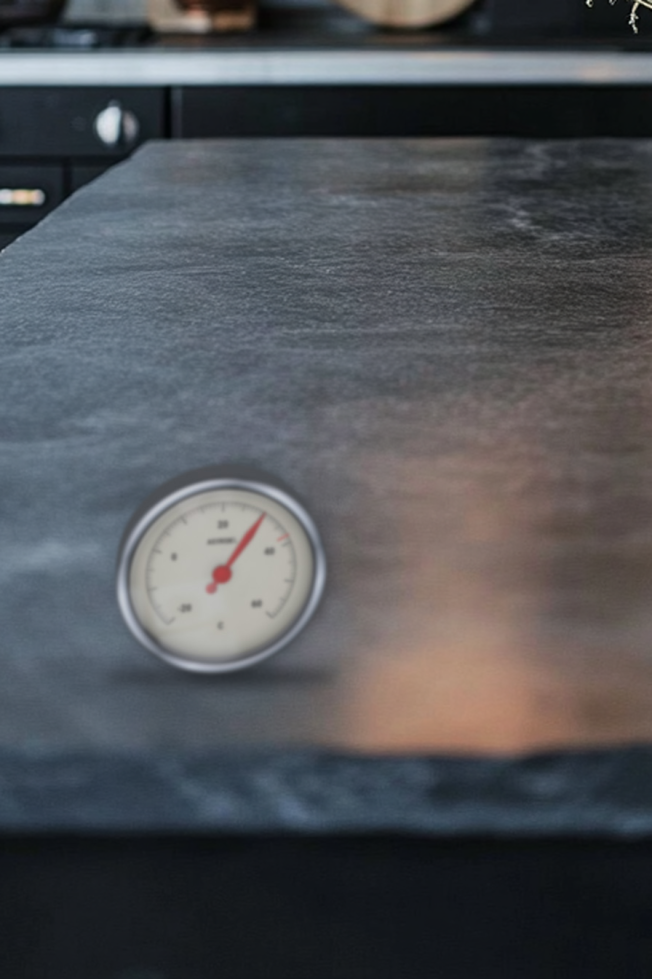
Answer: {"value": 30, "unit": "°C"}
